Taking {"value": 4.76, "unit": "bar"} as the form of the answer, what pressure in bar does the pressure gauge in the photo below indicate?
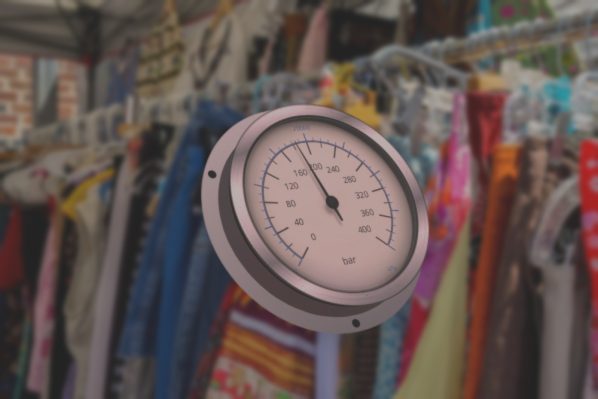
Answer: {"value": 180, "unit": "bar"}
